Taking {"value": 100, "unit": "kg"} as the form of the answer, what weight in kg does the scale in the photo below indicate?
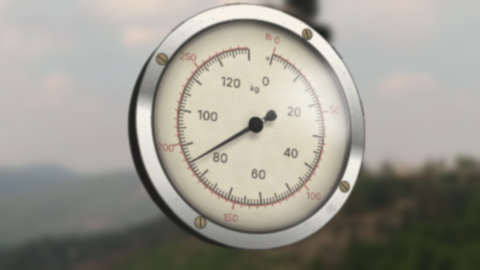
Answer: {"value": 85, "unit": "kg"}
